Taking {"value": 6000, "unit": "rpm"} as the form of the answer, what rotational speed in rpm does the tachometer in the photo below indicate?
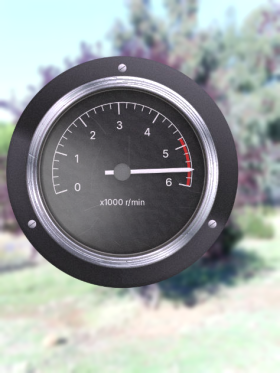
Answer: {"value": 5600, "unit": "rpm"}
